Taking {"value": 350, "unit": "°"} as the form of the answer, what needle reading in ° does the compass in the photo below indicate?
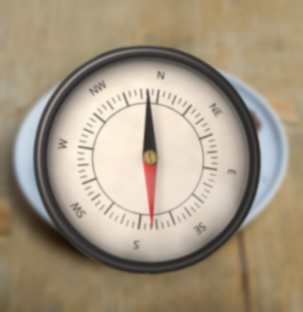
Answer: {"value": 170, "unit": "°"}
